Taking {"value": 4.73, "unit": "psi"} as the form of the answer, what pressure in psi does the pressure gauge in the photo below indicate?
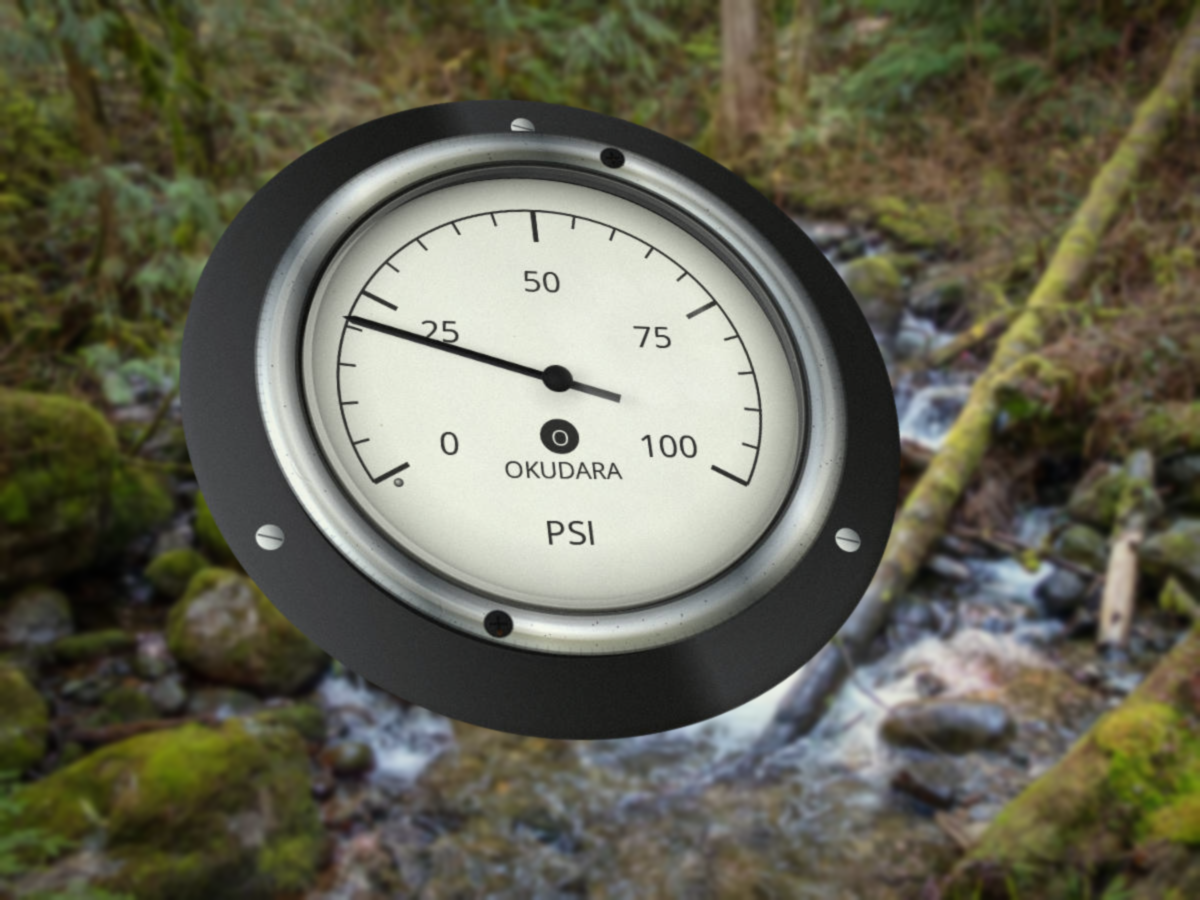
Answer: {"value": 20, "unit": "psi"}
